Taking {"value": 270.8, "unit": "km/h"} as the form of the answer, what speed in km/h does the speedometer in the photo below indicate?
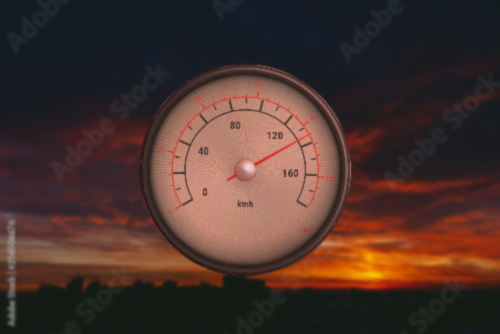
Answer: {"value": 135, "unit": "km/h"}
